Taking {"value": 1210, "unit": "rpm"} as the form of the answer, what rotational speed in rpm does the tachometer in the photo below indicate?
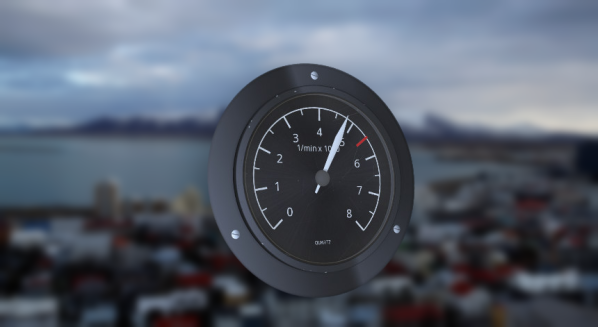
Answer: {"value": 4750, "unit": "rpm"}
